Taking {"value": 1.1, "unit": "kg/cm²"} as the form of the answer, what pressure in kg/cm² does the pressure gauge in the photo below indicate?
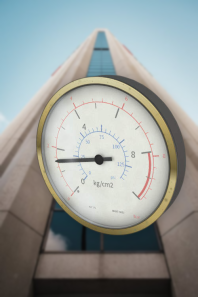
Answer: {"value": 1.5, "unit": "kg/cm²"}
